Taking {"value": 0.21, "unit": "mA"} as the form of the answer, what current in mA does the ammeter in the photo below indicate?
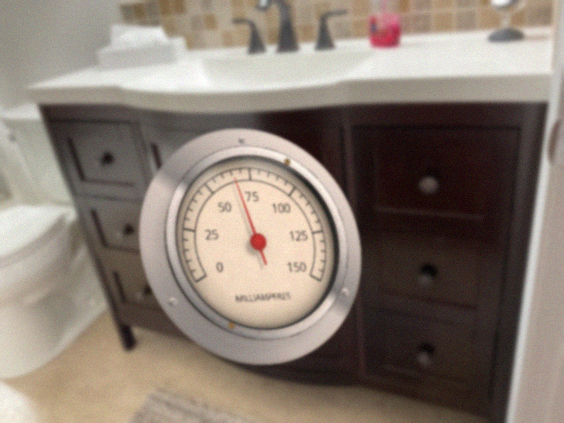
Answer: {"value": 65, "unit": "mA"}
